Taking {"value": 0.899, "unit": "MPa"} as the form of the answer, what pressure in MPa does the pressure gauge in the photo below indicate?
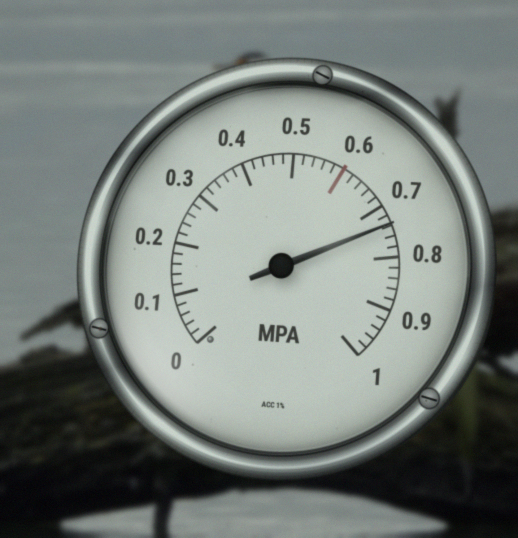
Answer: {"value": 0.74, "unit": "MPa"}
